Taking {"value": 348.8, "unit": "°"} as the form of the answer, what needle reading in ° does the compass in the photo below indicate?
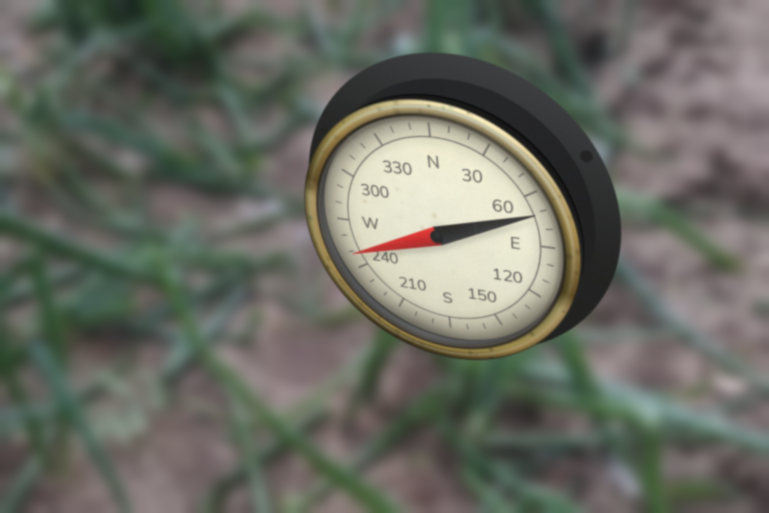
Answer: {"value": 250, "unit": "°"}
